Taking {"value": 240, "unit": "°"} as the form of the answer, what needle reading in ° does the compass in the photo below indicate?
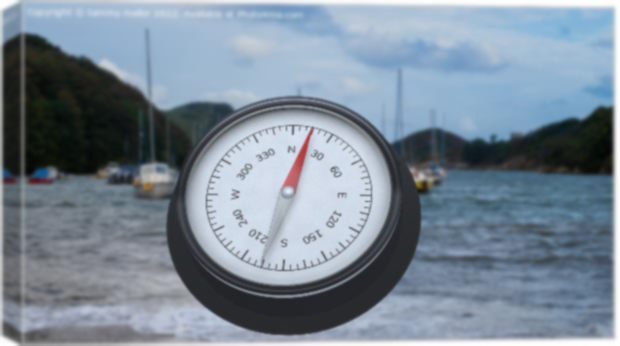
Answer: {"value": 15, "unit": "°"}
